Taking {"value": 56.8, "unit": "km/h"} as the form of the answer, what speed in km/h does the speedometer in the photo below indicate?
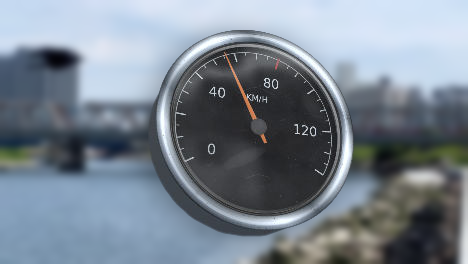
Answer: {"value": 55, "unit": "km/h"}
